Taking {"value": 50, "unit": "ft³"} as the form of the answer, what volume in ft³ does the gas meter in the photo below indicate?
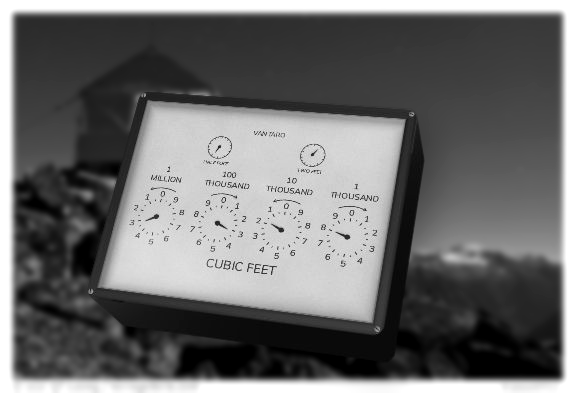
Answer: {"value": 331800, "unit": "ft³"}
